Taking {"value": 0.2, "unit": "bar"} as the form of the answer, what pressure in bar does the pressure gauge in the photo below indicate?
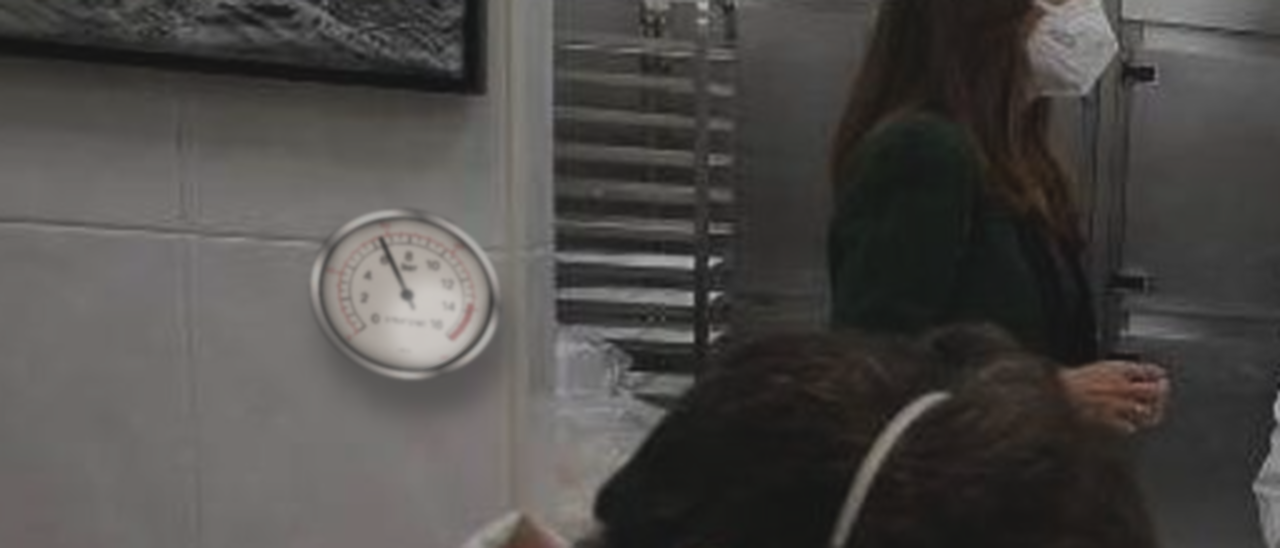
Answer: {"value": 6.5, "unit": "bar"}
